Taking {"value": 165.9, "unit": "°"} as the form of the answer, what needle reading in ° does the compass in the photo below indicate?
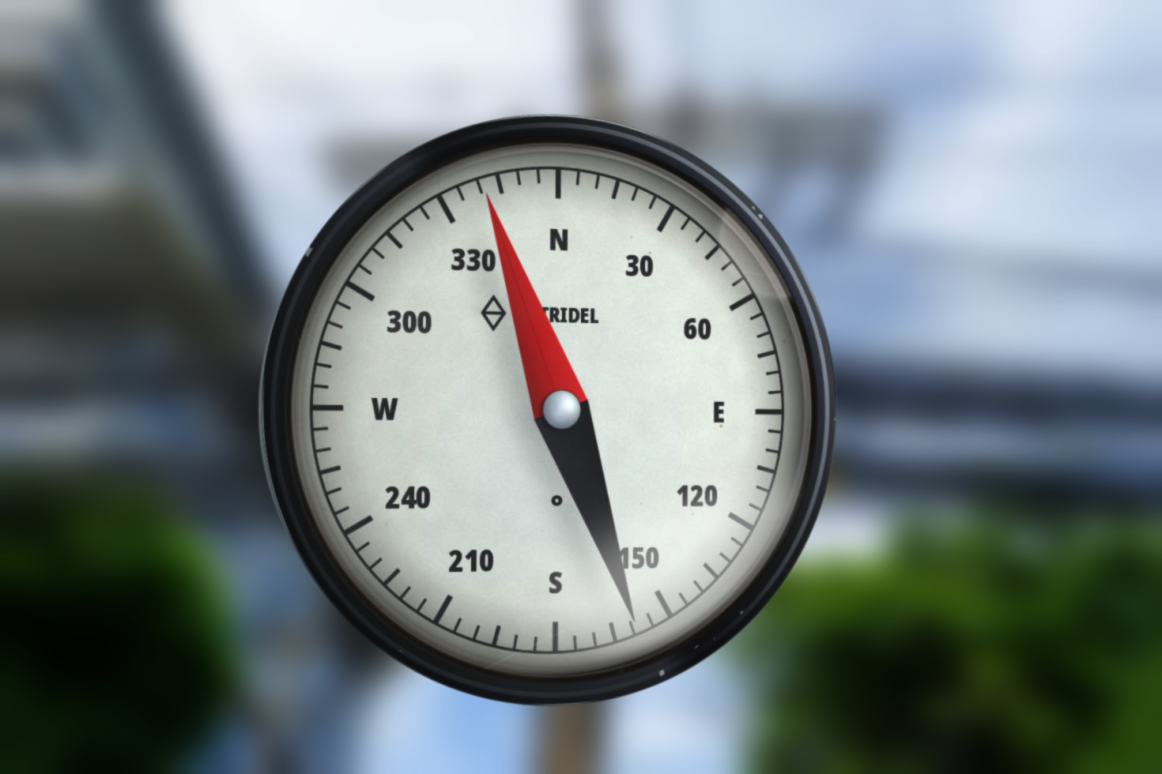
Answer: {"value": 340, "unit": "°"}
